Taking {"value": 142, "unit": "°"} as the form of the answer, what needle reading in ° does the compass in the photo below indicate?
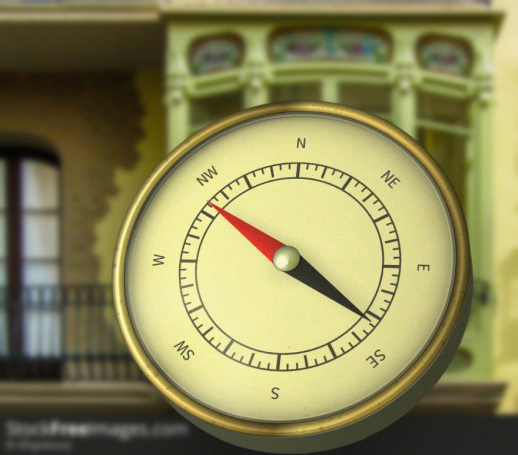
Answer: {"value": 305, "unit": "°"}
